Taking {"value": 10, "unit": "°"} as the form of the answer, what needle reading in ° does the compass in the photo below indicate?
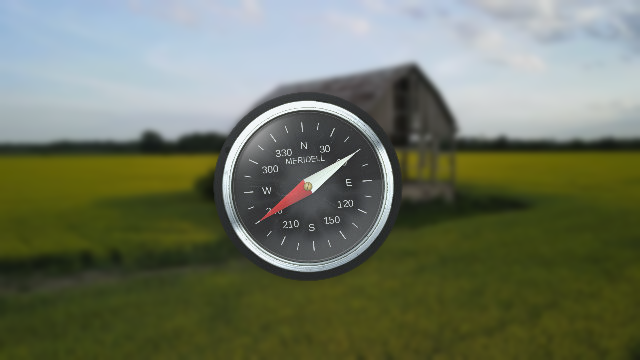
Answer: {"value": 240, "unit": "°"}
